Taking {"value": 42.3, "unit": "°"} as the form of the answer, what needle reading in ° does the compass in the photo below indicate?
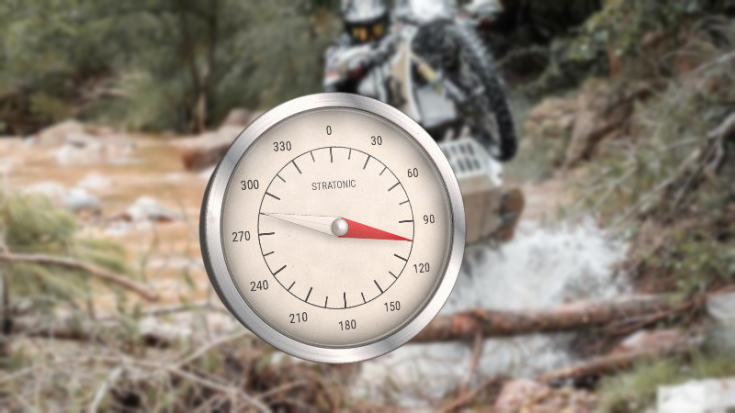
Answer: {"value": 105, "unit": "°"}
